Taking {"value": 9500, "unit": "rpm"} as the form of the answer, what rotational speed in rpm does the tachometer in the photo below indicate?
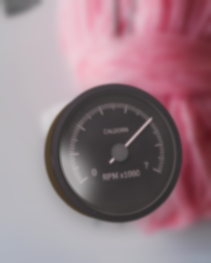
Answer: {"value": 5000, "unit": "rpm"}
